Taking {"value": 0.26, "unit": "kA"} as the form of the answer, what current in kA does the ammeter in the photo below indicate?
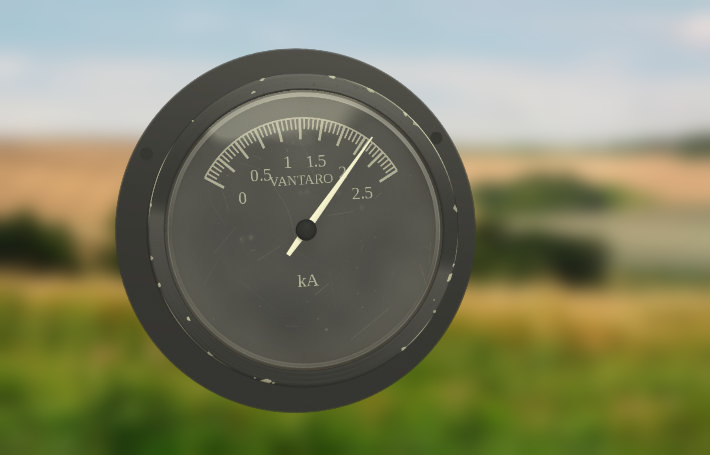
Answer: {"value": 2.05, "unit": "kA"}
